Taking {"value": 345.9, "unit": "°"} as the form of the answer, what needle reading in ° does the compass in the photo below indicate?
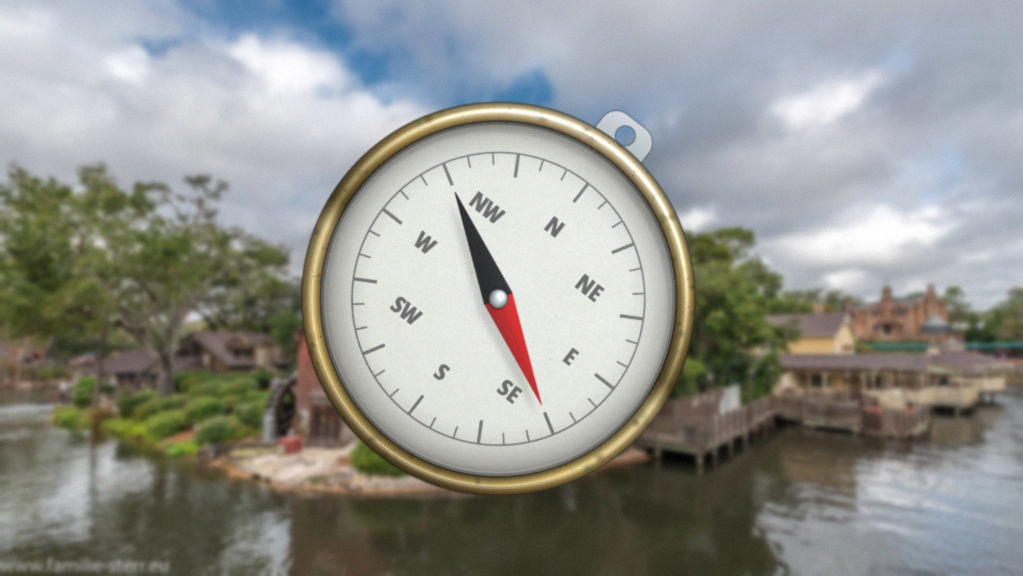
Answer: {"value": 120, "unit": "°"}
